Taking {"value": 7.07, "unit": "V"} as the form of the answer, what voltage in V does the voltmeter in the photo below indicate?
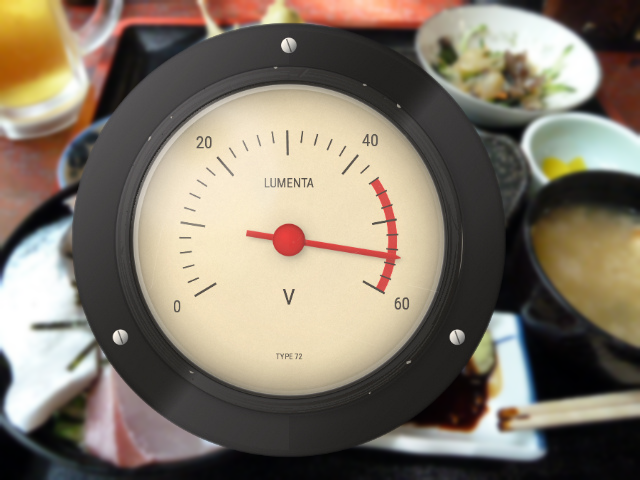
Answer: {"value": 55, "unit": "V"}
